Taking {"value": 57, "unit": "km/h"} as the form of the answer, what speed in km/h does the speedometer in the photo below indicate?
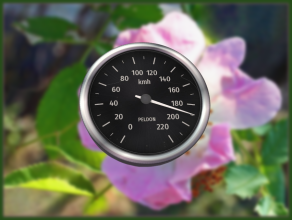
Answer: {"value": 190, "unit": "km/h"}
